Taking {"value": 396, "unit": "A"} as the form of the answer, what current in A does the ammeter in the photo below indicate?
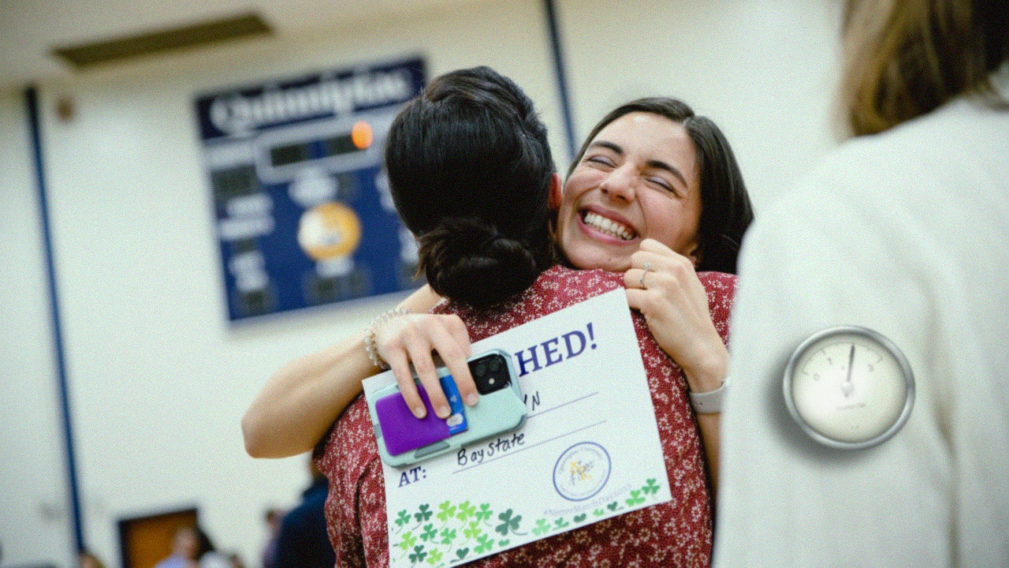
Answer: {"value": 2, "unit": "A"}
